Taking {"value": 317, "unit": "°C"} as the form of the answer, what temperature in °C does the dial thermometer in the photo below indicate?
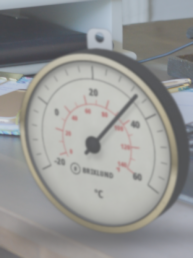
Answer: {"value": 34, "unit": "°C"}
